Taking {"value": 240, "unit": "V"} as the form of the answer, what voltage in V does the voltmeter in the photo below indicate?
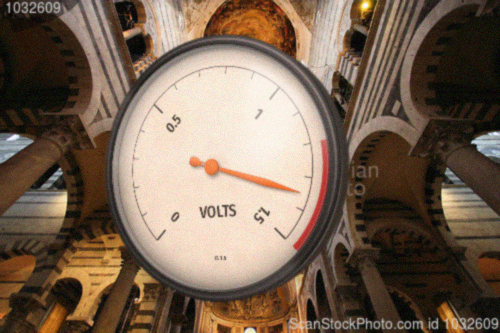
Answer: {"value": 1.35, "unit": "V"}
